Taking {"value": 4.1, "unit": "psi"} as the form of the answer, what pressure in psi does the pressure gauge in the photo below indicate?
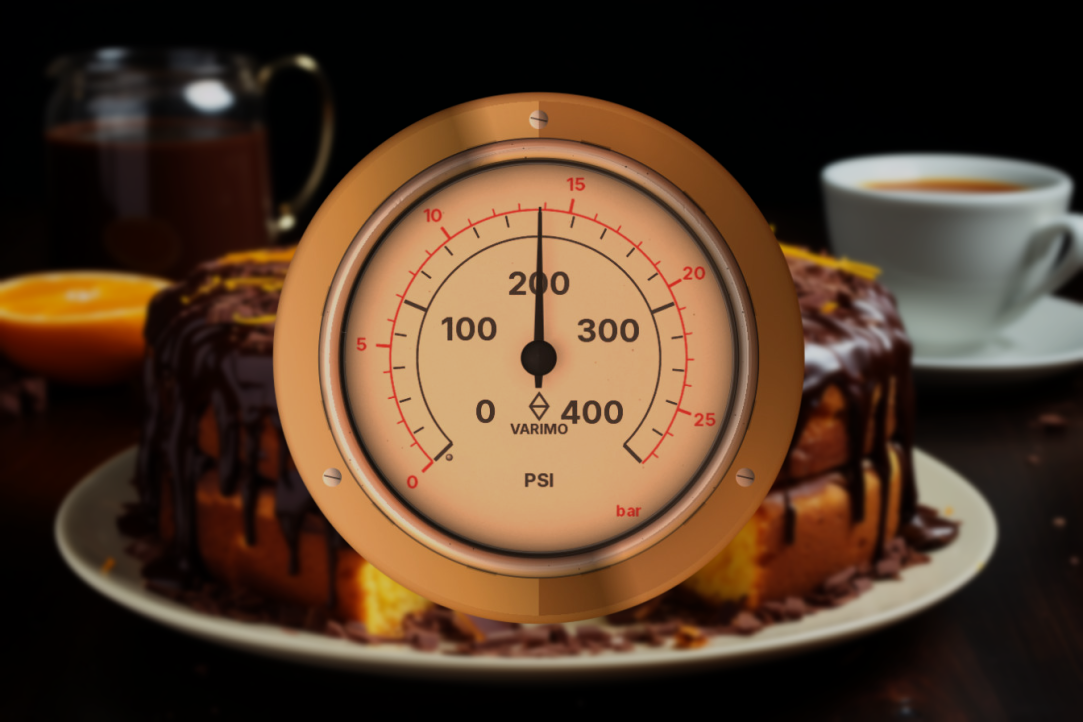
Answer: {"value": 200, "unit": "psi"}
